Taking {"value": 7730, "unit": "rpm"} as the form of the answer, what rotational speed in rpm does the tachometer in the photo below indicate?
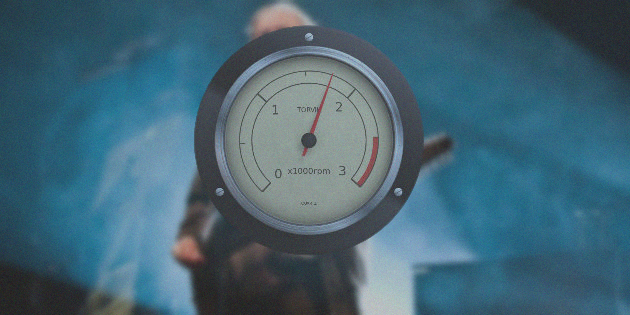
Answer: {"value": 1750, "unit": "rpm"}
